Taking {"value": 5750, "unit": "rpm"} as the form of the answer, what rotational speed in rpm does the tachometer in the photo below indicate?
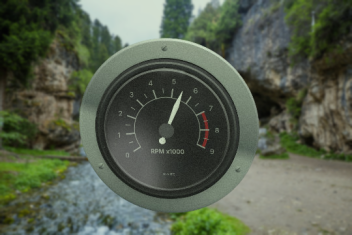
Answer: {"value": 5500, "unit": "rpm"}
